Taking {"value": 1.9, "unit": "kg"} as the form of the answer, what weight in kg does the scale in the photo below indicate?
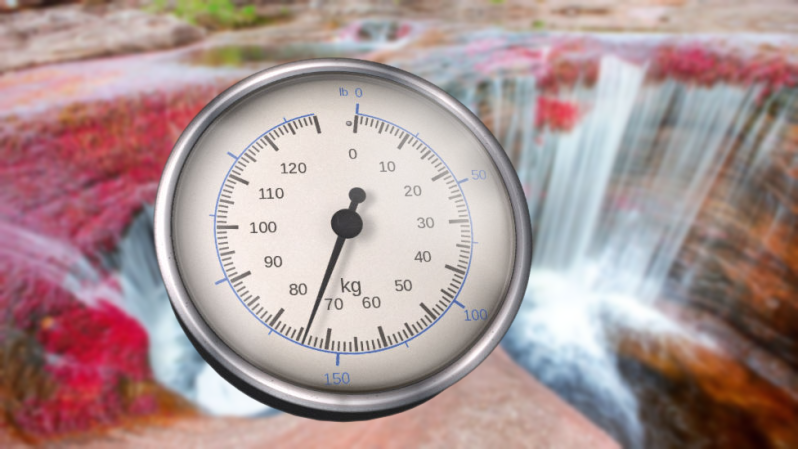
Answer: {"value": 74, "unit": "kg"}
